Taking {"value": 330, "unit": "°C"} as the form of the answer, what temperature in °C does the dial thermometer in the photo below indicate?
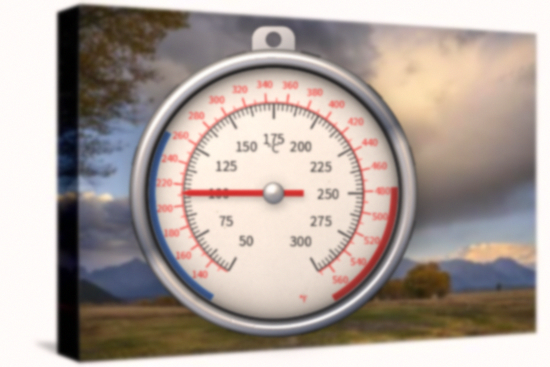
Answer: {"value": 100, "unit": "°C"}
